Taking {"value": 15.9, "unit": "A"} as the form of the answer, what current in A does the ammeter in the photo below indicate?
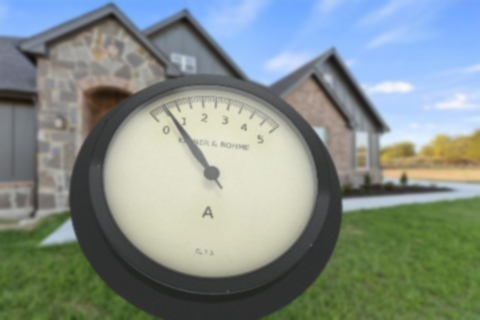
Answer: {"value": 0.5, "unit": "A"}
